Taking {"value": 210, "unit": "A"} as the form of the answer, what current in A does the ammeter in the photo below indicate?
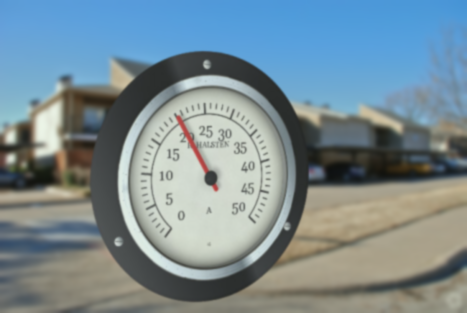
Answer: {"value": 20, "unit": "A"}
